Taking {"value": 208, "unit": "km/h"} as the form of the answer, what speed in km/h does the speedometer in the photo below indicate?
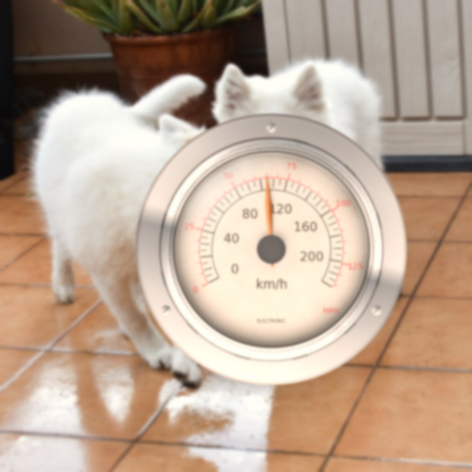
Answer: {"value": 105, "unit": "km/h"}
